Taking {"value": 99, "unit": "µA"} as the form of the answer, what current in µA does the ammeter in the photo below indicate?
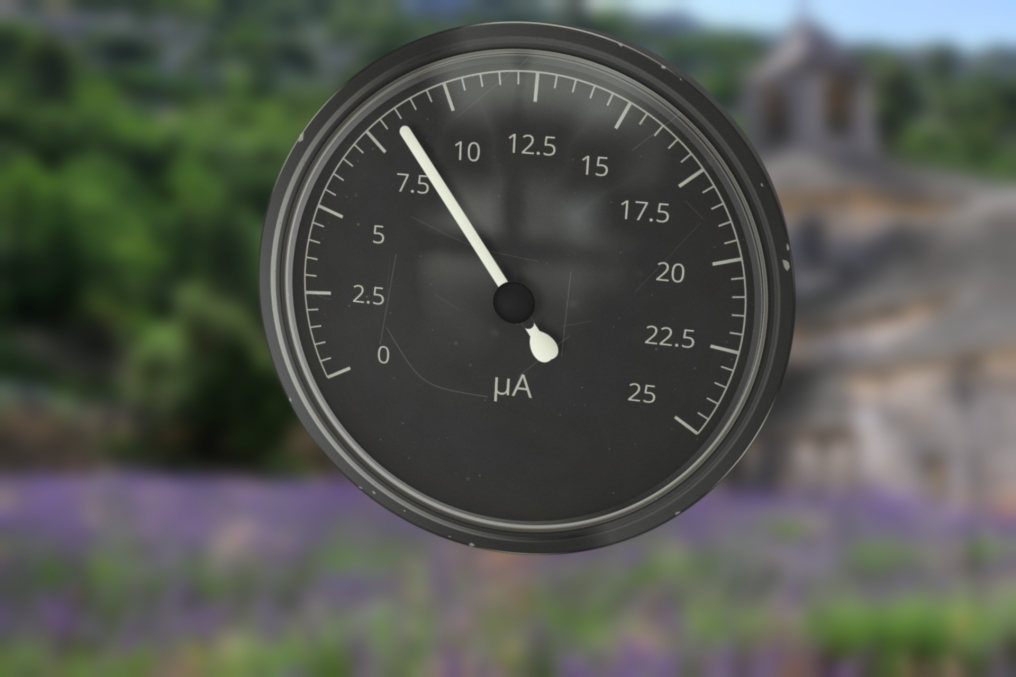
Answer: {"value": 8.5, "unit": "µA"}
